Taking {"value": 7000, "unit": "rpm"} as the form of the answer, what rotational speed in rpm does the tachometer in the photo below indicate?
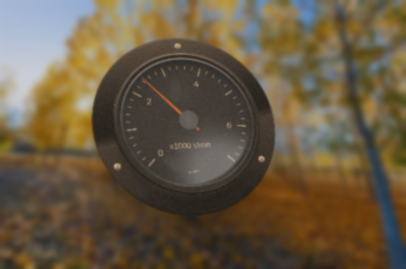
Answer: {"value": 2400, "unit": "rpm"}
